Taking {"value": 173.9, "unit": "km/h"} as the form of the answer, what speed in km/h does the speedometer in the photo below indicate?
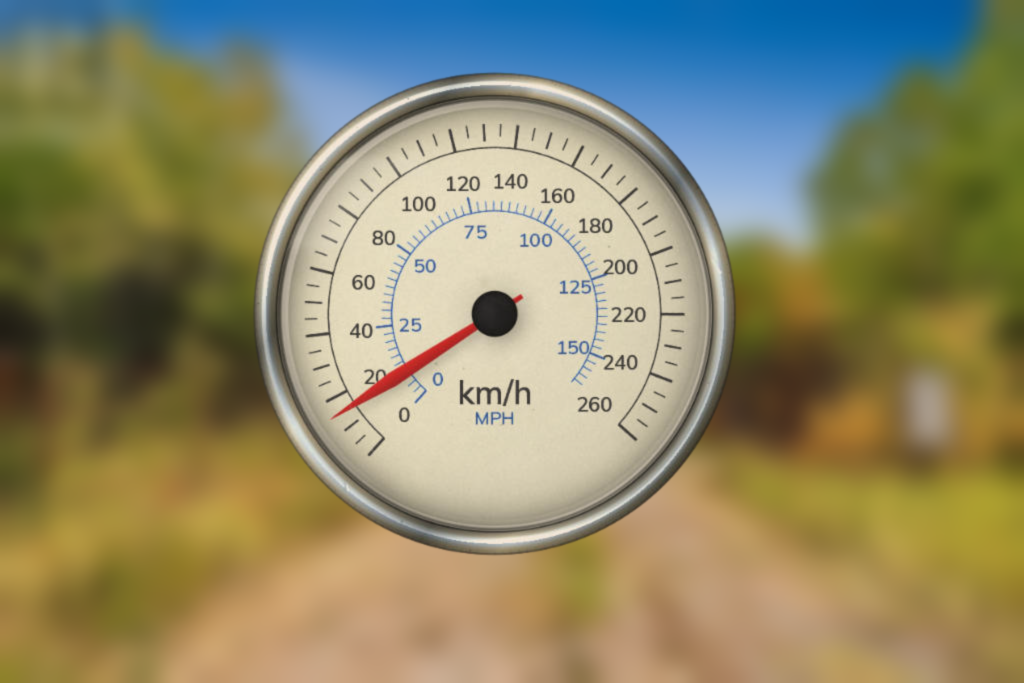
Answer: {"value": 15, "unit": "km/h"}
